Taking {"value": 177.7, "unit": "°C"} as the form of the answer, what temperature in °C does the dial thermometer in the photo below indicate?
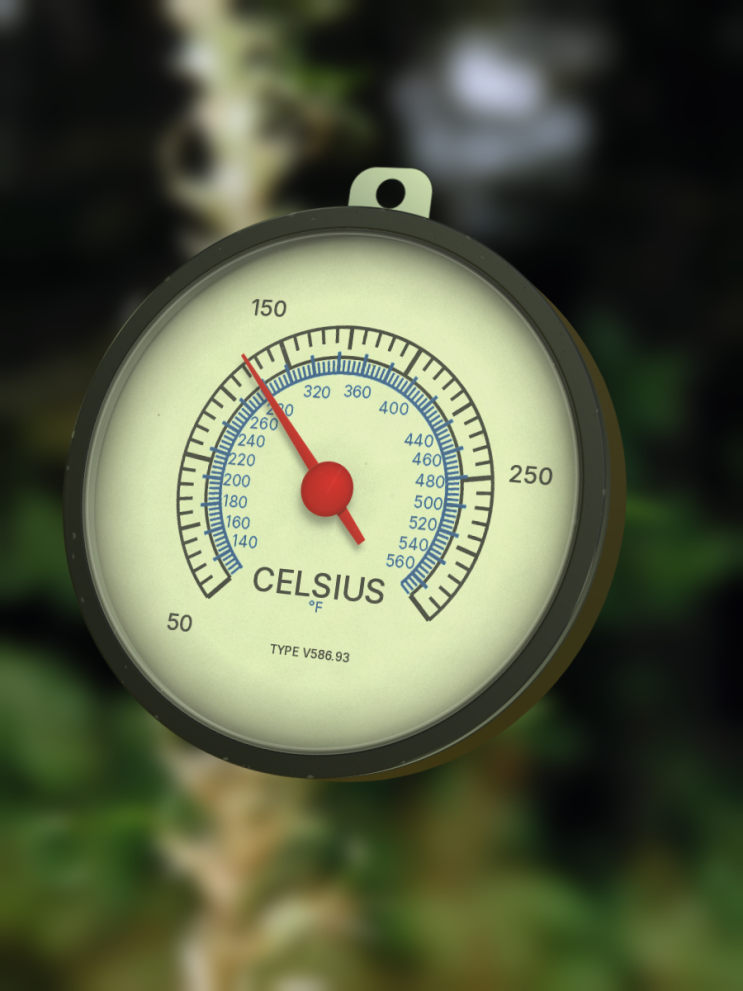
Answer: {"value": 137.5, "unit": "°C"}
